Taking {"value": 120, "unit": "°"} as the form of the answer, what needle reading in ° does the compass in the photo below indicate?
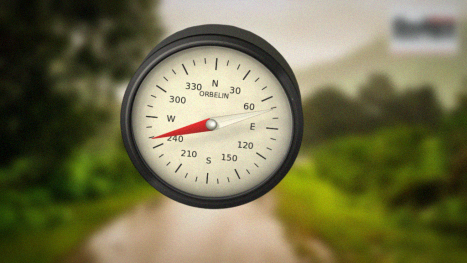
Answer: {"value": 250, "unit": "°"}
